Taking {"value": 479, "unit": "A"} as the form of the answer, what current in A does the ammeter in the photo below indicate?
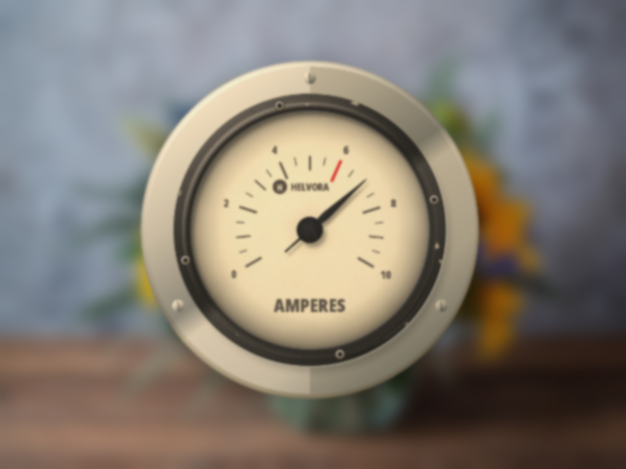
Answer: {"value": 7, "unit": "A"}
